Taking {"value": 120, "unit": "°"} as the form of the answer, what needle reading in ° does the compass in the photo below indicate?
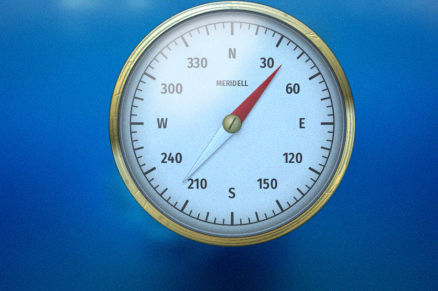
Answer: {"value": 40, "unit": "°"}
